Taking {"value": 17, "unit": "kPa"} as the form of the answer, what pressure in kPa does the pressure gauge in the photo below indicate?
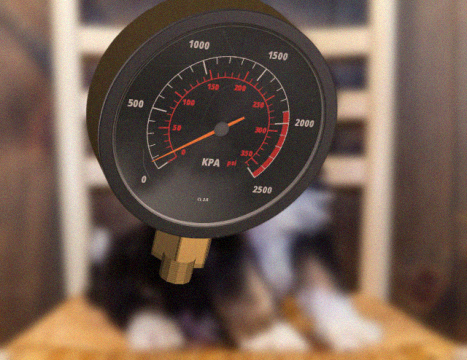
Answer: {"value": 100, "unit": "kPa"}
